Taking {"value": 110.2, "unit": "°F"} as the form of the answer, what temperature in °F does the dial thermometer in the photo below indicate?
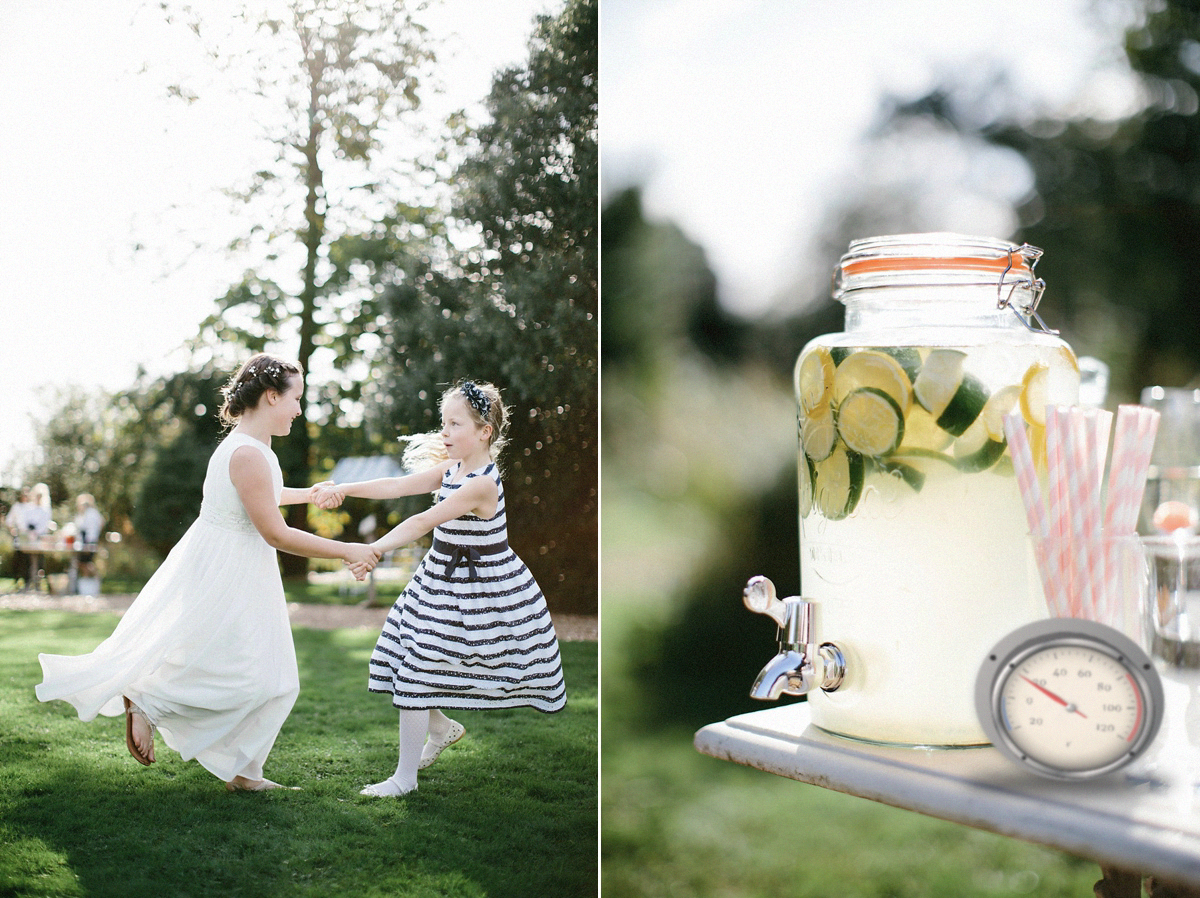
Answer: {"value": 16, "unit": "°F"}
